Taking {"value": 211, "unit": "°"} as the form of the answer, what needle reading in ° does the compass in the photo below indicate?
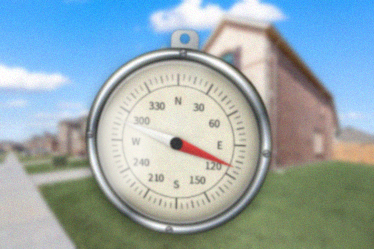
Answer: {"value": 110, "unit": "°"}
